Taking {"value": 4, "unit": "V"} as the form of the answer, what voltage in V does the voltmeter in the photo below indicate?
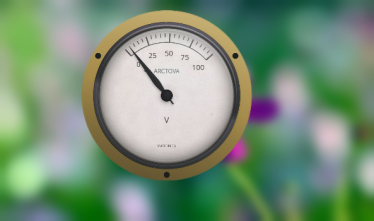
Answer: {"value": 5, "unit": "V"}
